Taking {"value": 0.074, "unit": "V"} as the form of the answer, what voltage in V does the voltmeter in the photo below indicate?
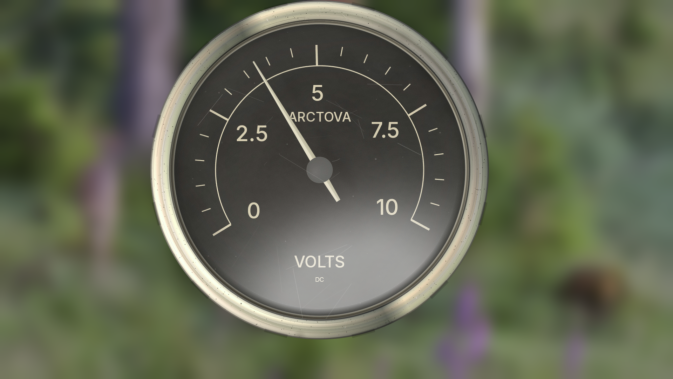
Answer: {"value": 3.75, "unit": "V"}
